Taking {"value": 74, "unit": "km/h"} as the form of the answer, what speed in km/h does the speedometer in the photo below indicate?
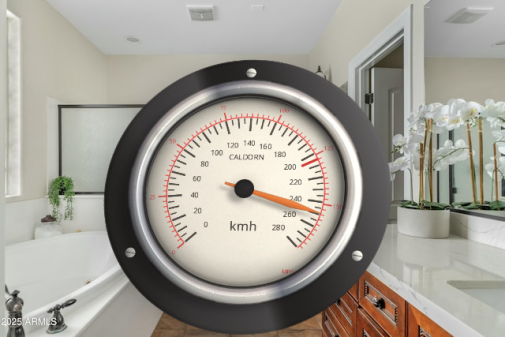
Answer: {"value": 250, "unit": "km/h"}
